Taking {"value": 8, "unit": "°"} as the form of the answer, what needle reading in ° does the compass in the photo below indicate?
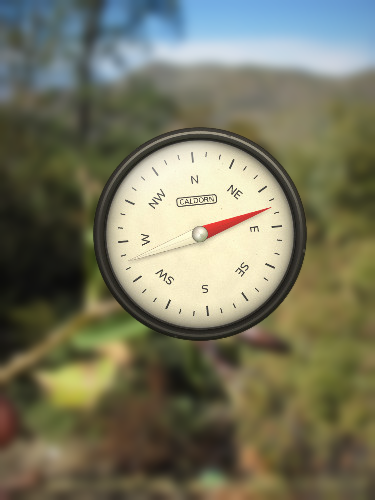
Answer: {"value": 75, "unit": "°"}
